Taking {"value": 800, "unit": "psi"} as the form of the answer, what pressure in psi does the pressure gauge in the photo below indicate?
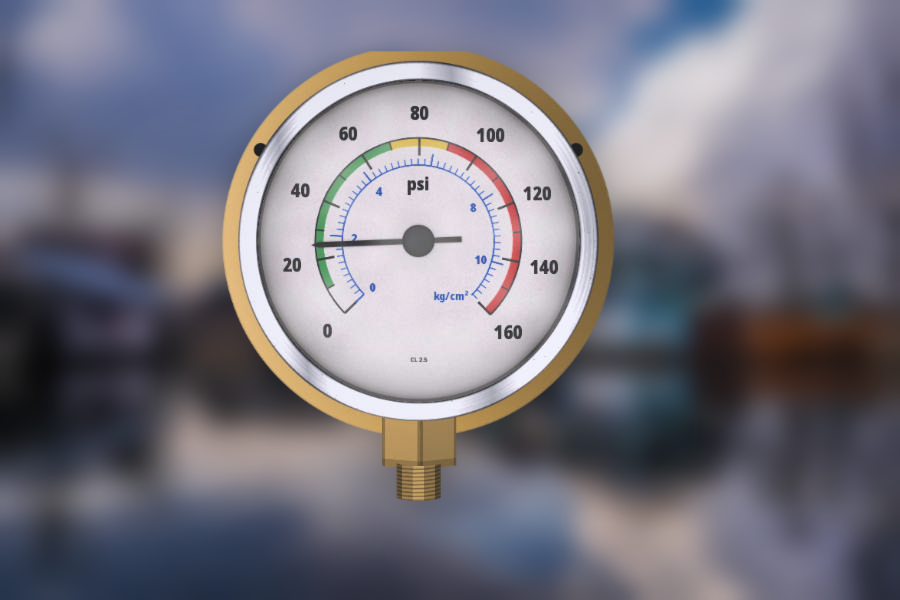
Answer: {"value": 25, "unit": "psi"}
